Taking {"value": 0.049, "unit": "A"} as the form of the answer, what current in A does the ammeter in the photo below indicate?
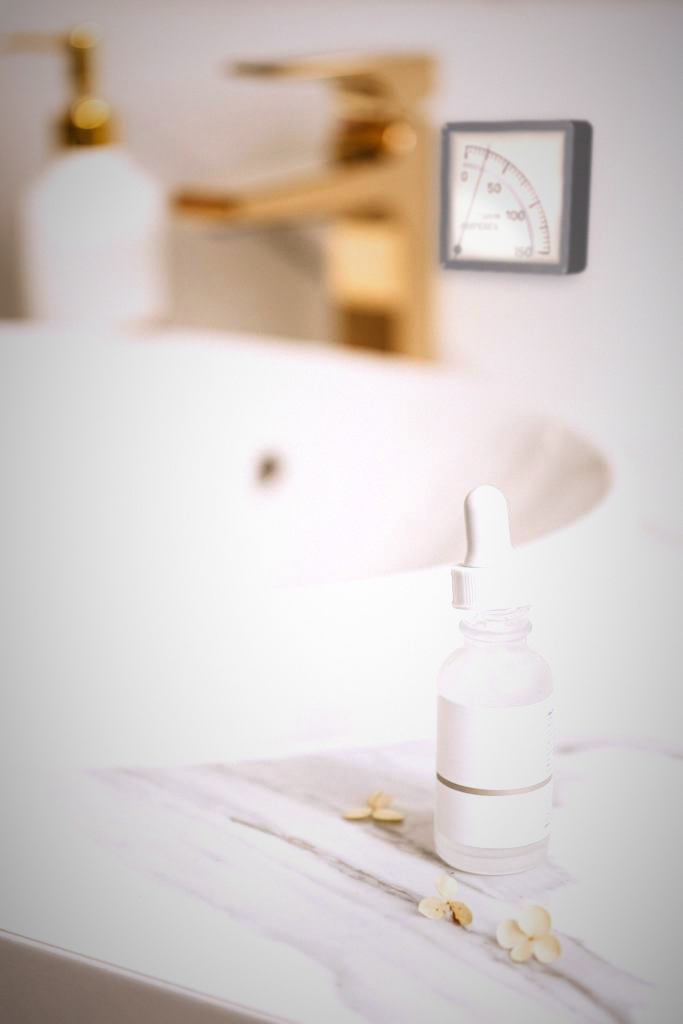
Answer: {"value": 25, "unit": "A"}
